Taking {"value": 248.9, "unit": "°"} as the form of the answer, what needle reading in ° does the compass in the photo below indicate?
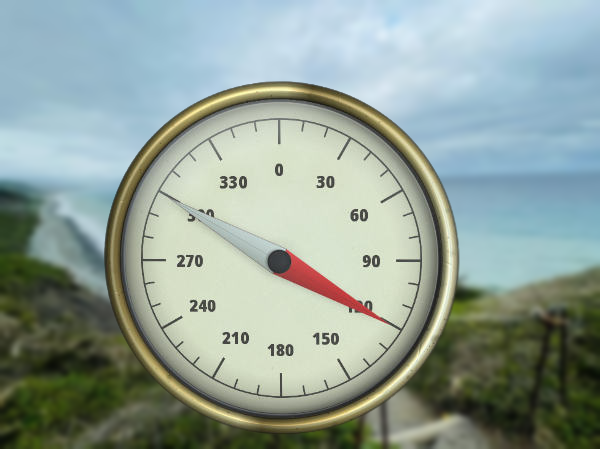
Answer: {"value": 120, "unit": "°"}
